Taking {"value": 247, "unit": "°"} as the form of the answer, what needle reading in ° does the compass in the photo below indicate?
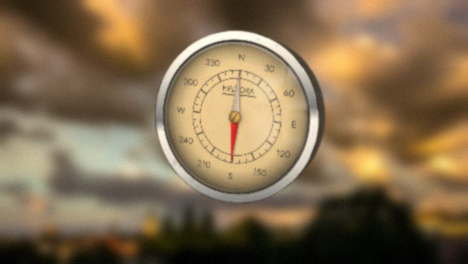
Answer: {"value": 180, "unit": "°"}
